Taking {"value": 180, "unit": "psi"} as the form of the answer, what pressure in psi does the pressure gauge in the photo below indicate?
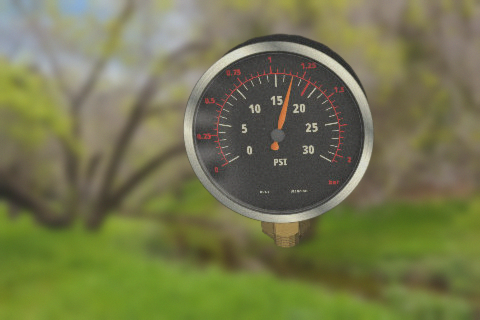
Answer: {"value": 17, "unit": "psi"}
